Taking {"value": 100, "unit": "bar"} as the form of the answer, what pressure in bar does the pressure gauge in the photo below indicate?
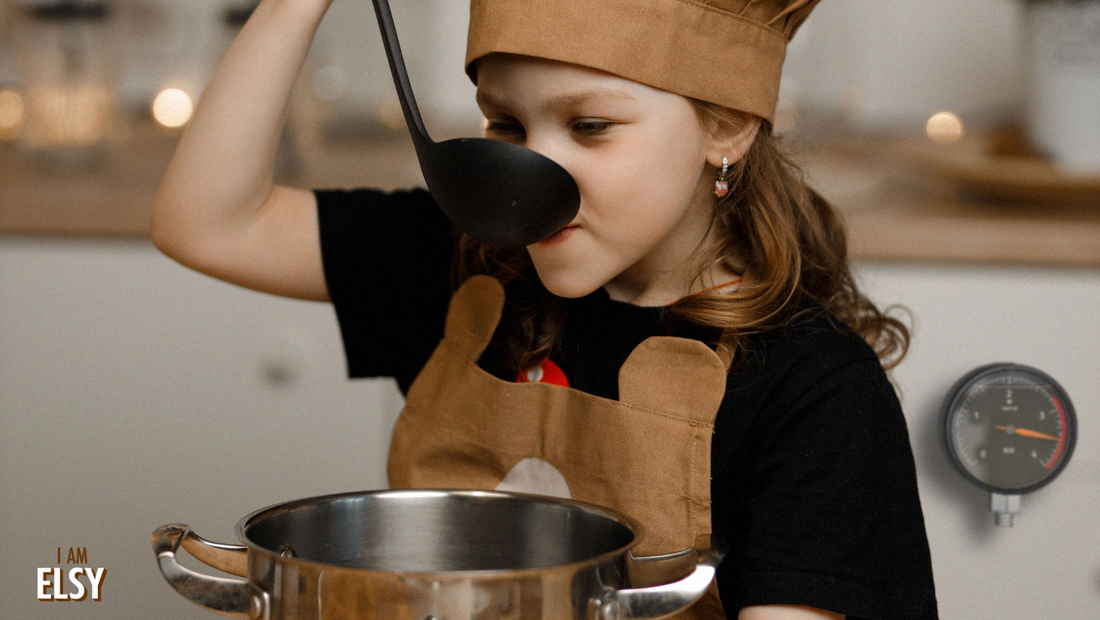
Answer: {"value": 3.5, "unit": "bar"}
